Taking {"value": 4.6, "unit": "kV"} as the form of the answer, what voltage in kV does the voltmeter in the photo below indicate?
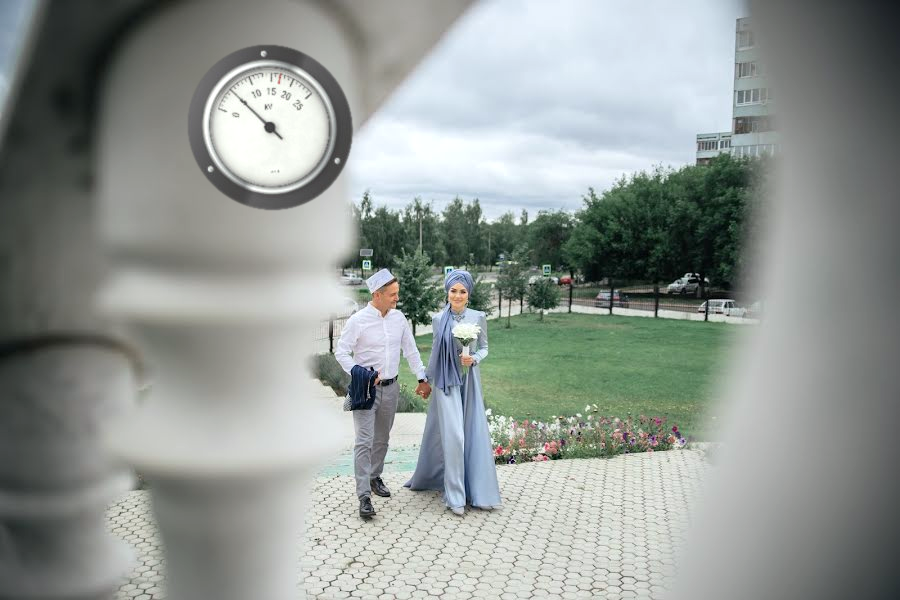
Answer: {"value": 5, "unit": "kV"}
